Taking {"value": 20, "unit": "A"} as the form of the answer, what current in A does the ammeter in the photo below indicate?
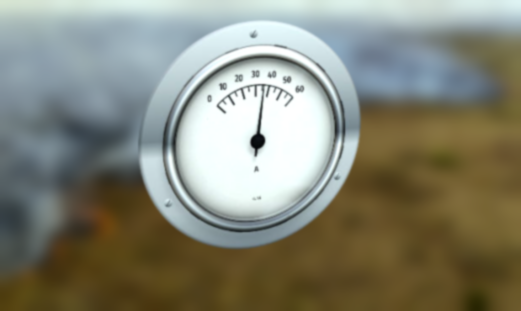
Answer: {"value": 35, "unit": "A"}
